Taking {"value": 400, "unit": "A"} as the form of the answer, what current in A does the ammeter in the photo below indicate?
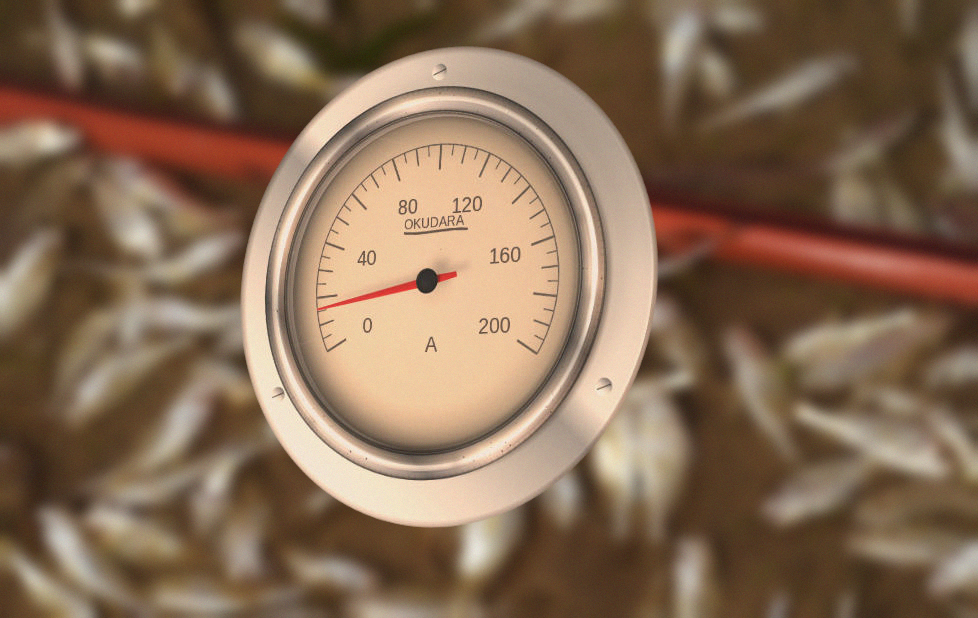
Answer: {"value": 15, "unit": "A"}
